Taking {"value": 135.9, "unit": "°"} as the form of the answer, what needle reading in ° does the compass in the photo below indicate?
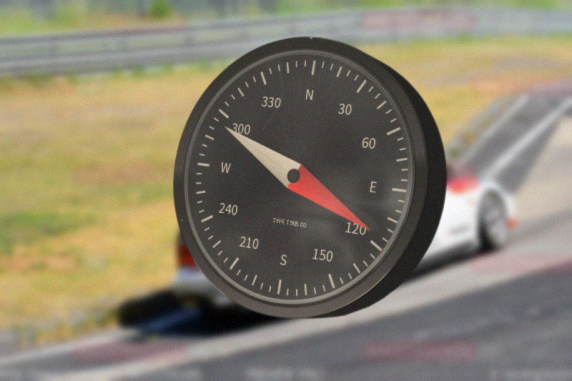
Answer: {"value": 115, "unit": "°"}
